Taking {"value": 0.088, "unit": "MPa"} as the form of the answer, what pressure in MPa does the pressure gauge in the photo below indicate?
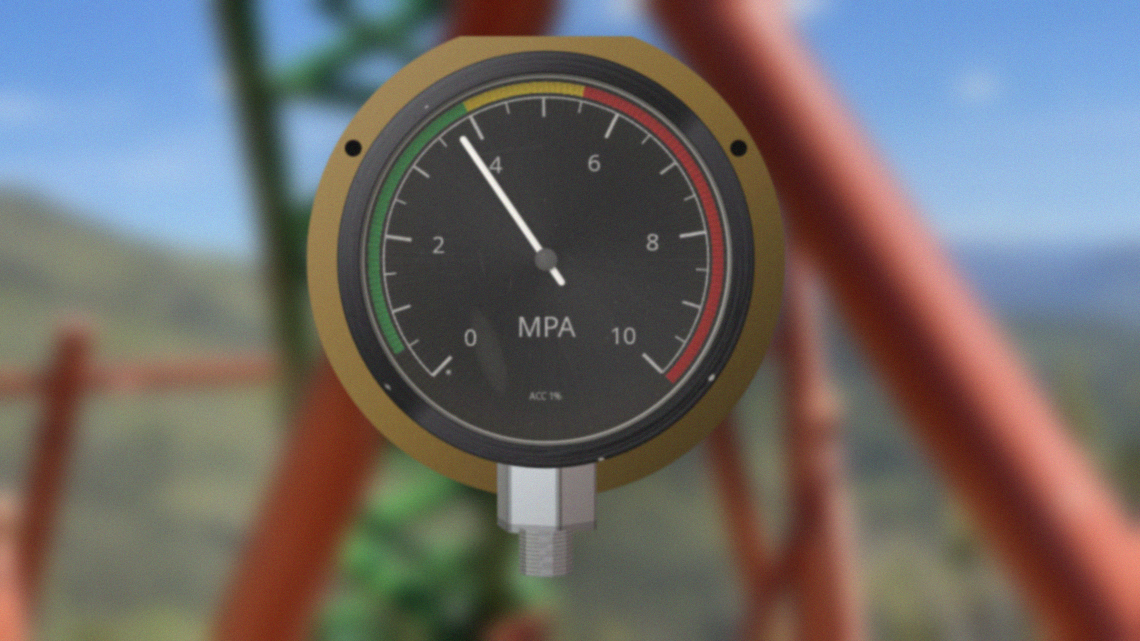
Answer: {"value": 3.75, "unit": "MPa"}
